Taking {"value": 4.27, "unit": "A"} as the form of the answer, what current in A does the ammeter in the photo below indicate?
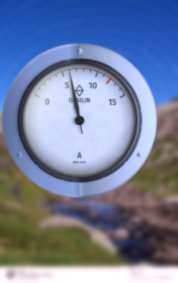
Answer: {"value": 6, "unit": "A"}
